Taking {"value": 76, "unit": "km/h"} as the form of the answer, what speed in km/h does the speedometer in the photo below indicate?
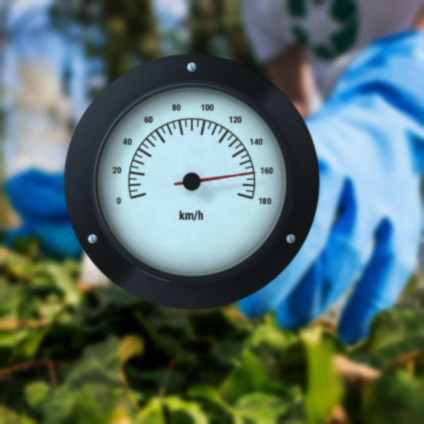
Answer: {"value": 160, "unit": "km/h"}
